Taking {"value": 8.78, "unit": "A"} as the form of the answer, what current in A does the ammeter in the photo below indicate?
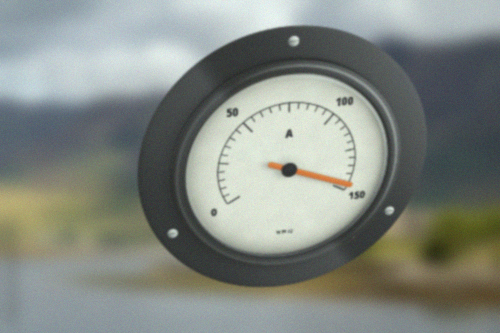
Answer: {"value": 145, "unit": "A"}
